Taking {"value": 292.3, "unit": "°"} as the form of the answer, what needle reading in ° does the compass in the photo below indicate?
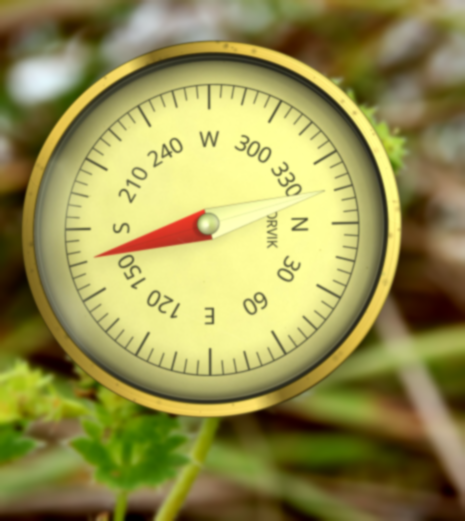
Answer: {"value": 165, "unit": "°"}
